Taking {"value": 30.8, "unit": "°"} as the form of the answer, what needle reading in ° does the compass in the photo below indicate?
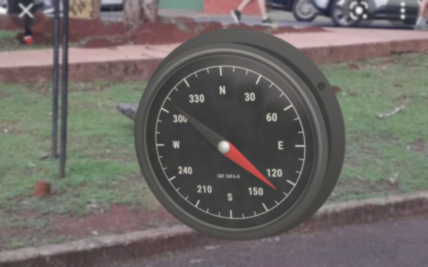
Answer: {"value": 130, "unit": "°"}
